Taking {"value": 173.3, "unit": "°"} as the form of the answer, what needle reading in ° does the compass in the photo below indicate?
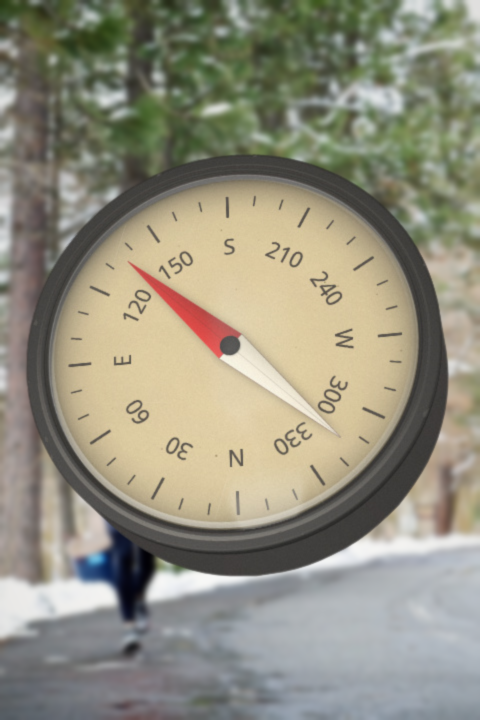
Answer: {"value": 135, "unit": "°"}
